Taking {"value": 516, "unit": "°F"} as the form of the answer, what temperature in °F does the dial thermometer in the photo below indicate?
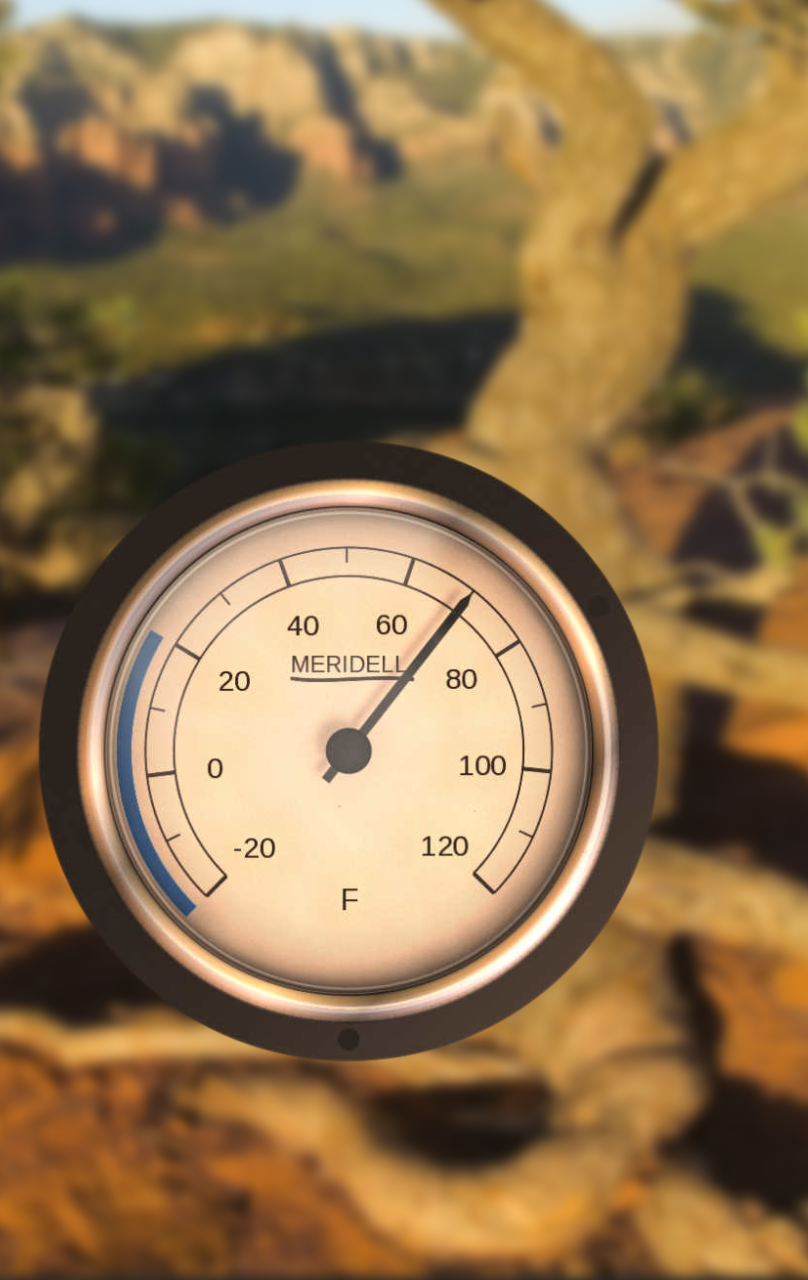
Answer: {"value": 70, "unit": "°F"}
